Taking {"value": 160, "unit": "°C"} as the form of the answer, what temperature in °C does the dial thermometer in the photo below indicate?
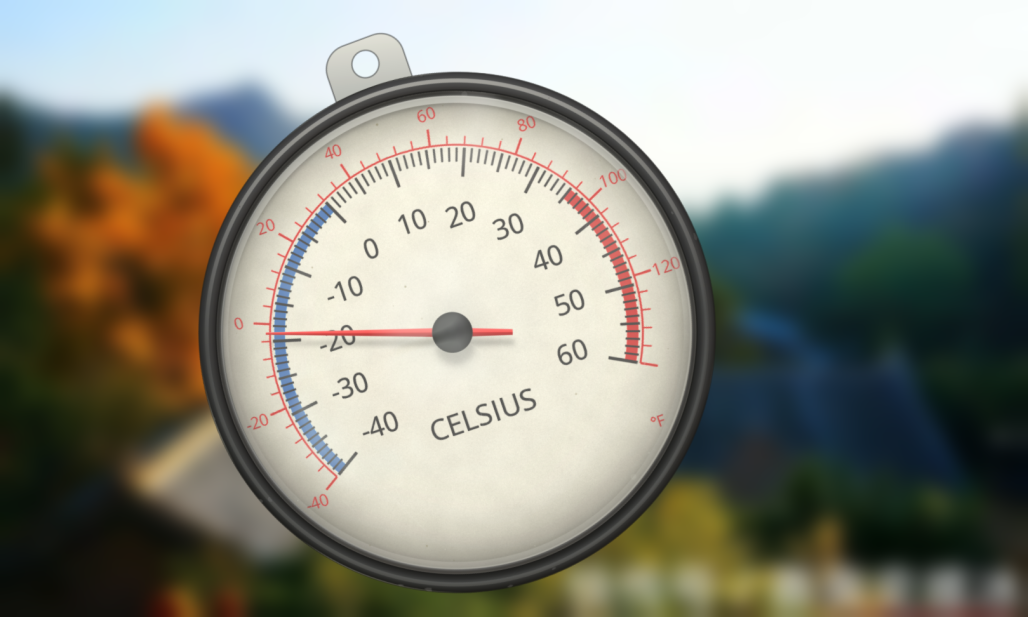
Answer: {"value": -19, "unit": "°C"}
